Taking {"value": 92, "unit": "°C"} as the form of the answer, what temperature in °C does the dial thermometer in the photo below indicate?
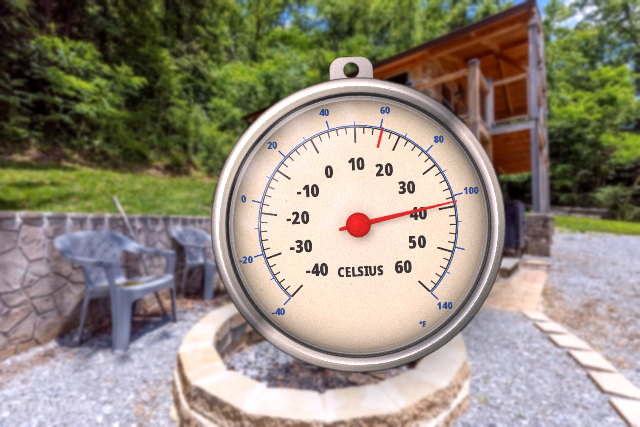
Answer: {"value": 39, "unit": "°C"}
